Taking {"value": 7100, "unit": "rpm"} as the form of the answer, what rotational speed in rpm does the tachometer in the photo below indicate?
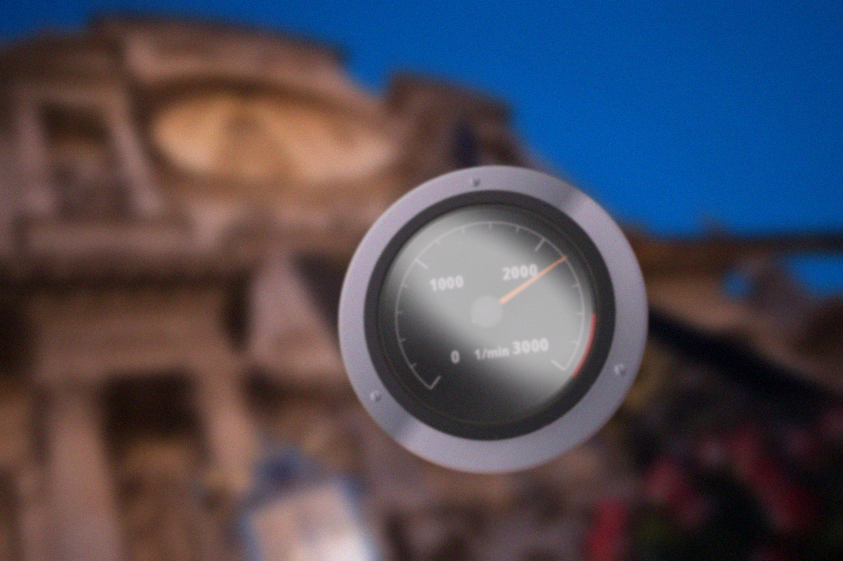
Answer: {"value": 2200, "unit": "rpm"}
